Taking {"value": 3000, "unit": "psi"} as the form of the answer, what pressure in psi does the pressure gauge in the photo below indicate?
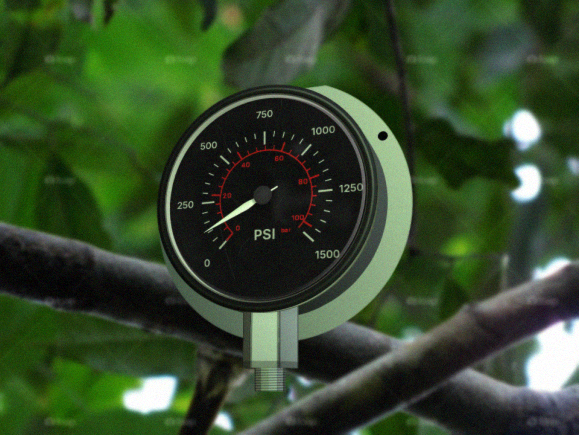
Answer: {"value": 100, "unit": "psi"}
